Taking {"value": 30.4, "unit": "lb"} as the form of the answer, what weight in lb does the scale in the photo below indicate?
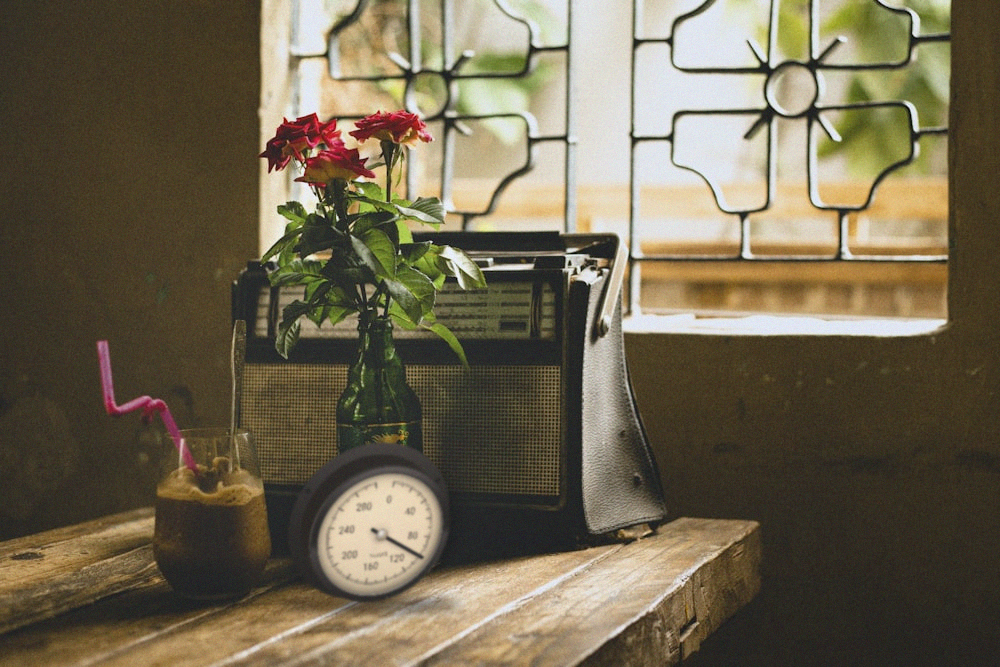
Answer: {"value": 100, "unit": "lb"}
